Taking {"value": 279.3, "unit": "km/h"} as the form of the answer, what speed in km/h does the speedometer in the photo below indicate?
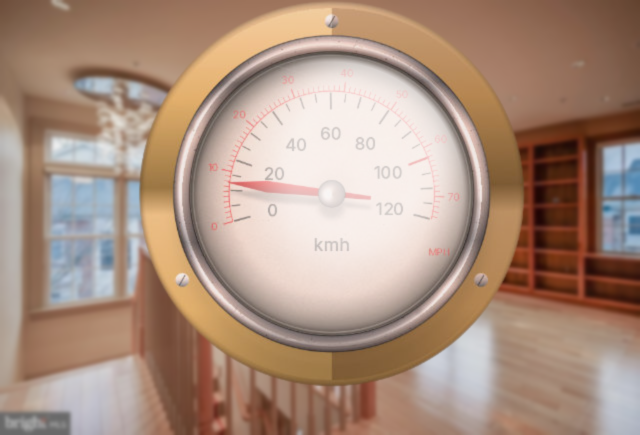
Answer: {"value": 12.5, "unit": "km/h"}
